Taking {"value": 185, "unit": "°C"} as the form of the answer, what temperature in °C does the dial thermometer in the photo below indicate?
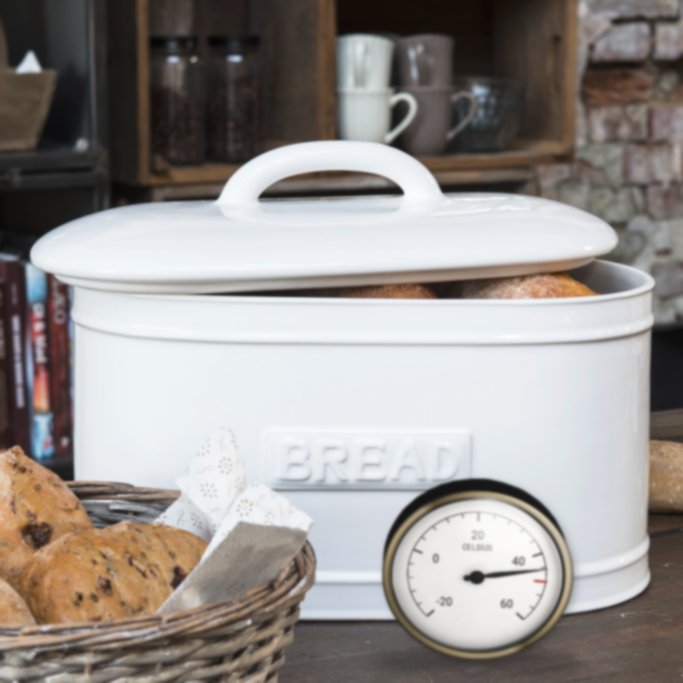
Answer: {"value": 44, "unit": "°C"}
